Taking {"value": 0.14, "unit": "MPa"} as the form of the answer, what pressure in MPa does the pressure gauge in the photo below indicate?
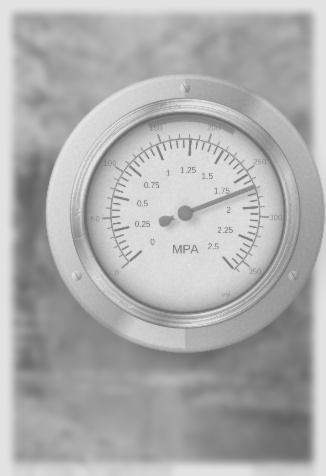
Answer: {"value": 1.85, "unit": "MPa"}
